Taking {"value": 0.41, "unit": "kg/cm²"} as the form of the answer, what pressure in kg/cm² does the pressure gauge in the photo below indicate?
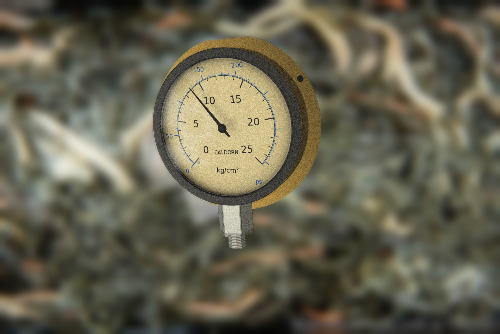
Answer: {"value": 9, "unit": "kg/cm²"}
